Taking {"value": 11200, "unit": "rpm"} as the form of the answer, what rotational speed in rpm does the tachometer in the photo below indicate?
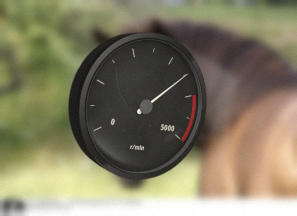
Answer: {"value": 3500, "unit": "rpm"}
